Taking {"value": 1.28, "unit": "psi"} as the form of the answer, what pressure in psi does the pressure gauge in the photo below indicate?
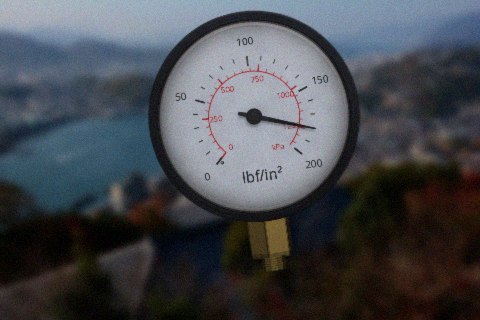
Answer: {"value": 180, "unit": "psi"}
